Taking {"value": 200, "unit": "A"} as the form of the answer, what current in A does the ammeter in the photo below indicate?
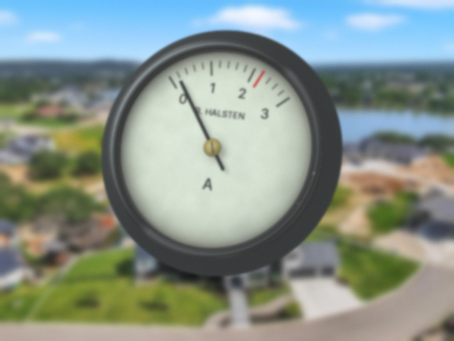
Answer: {"value": 0.2, "unit": "A"}
